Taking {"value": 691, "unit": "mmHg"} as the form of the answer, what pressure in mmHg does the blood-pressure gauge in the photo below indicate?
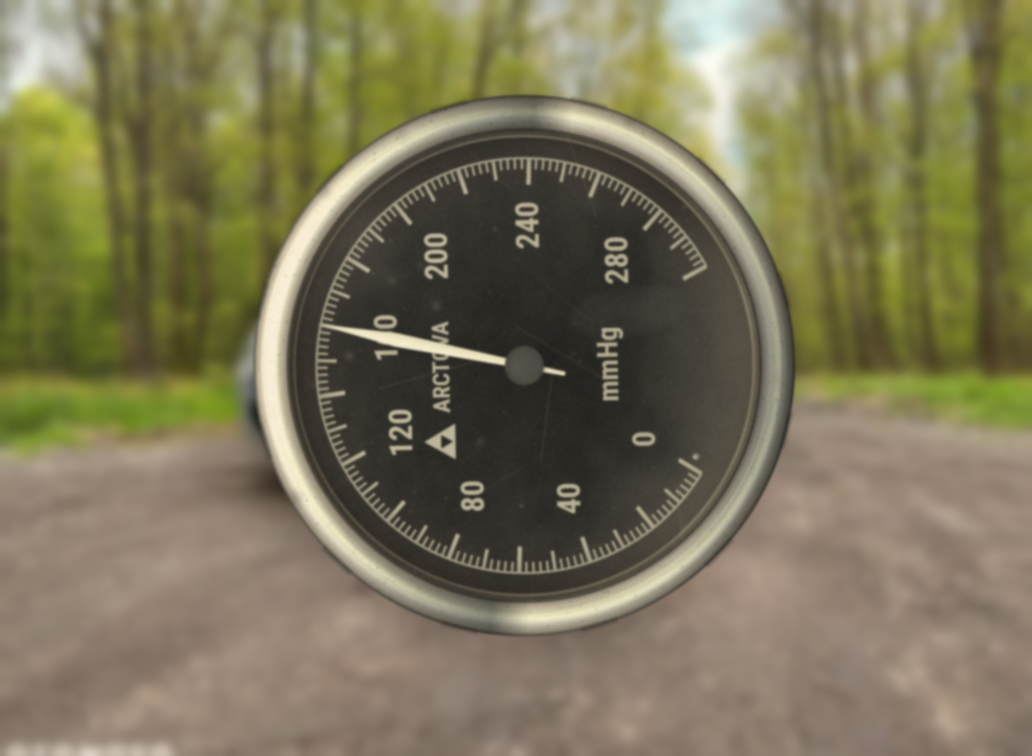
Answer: {"value": 160, "unit": "mmHg"}
